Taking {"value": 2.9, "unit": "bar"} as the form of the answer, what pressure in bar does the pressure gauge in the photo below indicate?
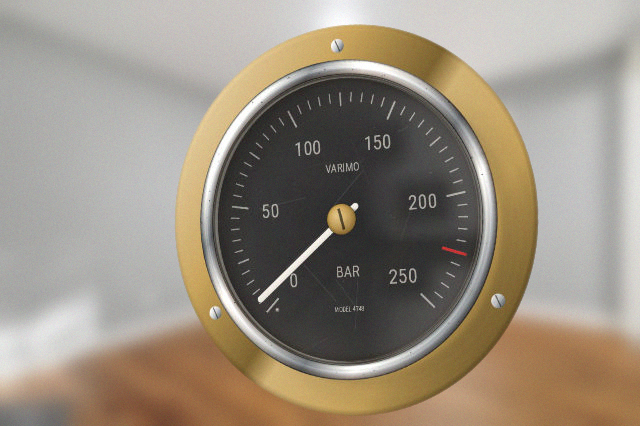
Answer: {"value": 5, "unit": "bar"}
